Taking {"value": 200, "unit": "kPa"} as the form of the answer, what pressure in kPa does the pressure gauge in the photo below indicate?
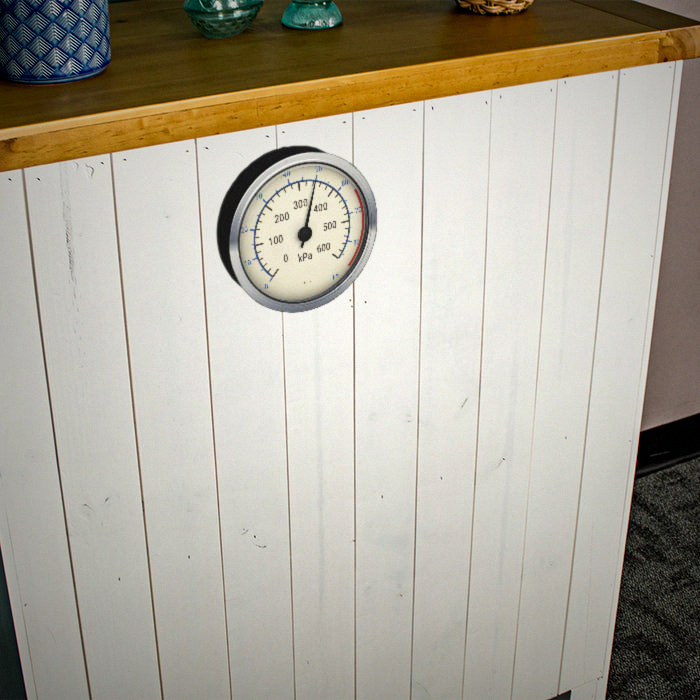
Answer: {"value": 340, "unit": "kPa"}
